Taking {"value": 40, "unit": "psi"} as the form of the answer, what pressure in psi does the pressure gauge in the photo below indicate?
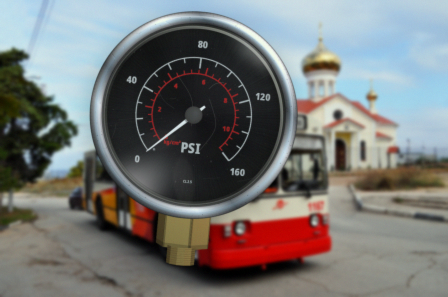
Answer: {"value": 0, "unit": "psi"}
